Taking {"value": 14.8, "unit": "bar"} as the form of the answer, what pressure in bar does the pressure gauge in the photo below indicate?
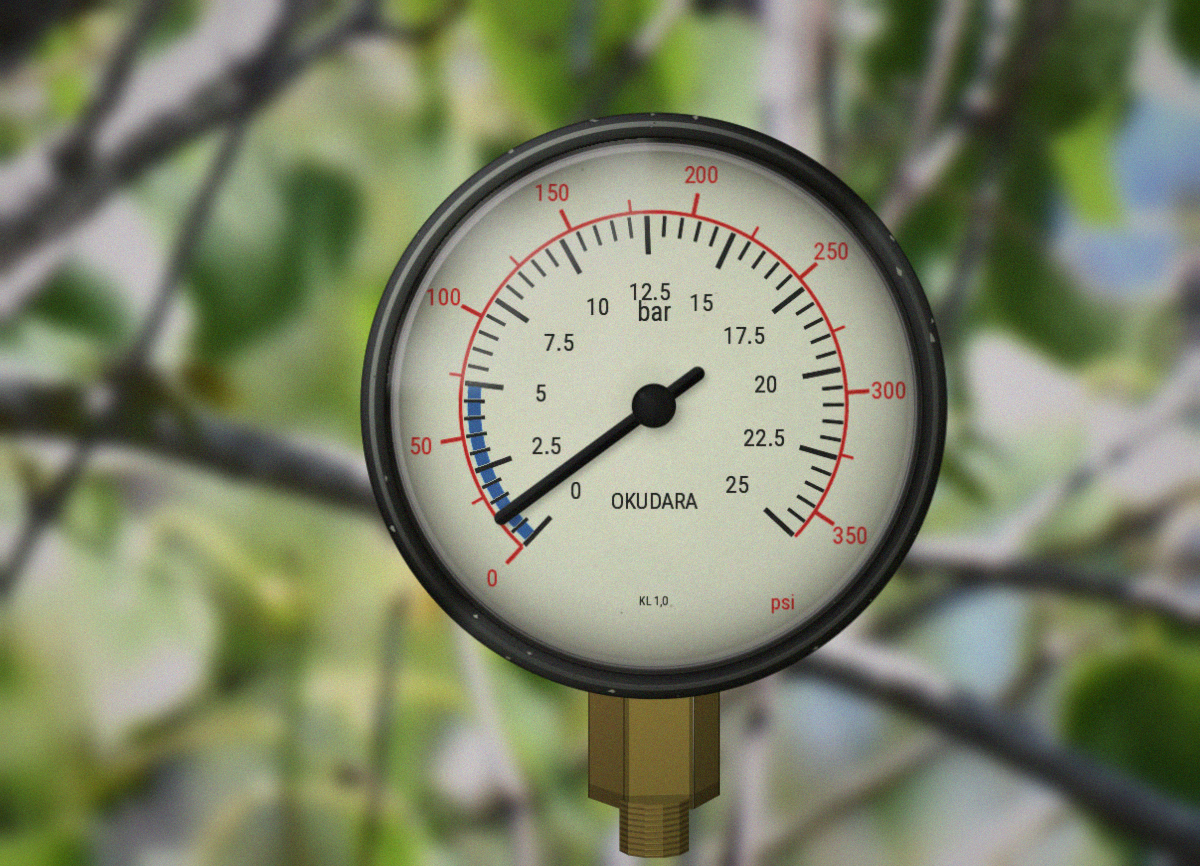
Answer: {"value": 1, "unit": "bar"}
